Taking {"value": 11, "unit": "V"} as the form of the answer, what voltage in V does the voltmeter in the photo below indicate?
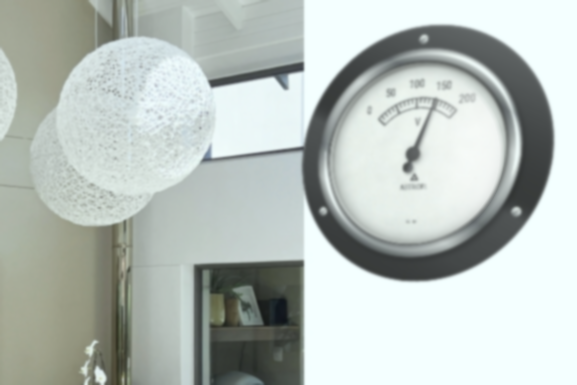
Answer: {"value": 150, "unit": "V"}
